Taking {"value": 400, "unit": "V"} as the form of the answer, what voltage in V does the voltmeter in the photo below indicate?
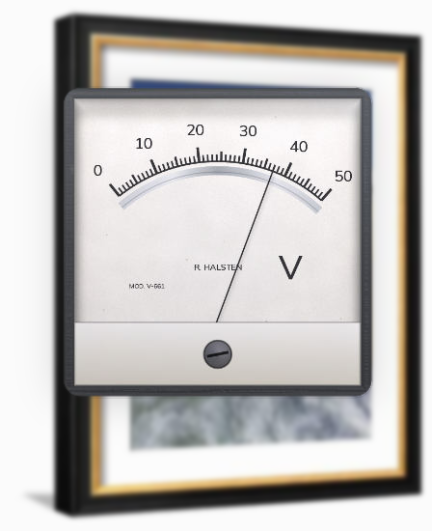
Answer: {"value": 37, "unit": "V"}
